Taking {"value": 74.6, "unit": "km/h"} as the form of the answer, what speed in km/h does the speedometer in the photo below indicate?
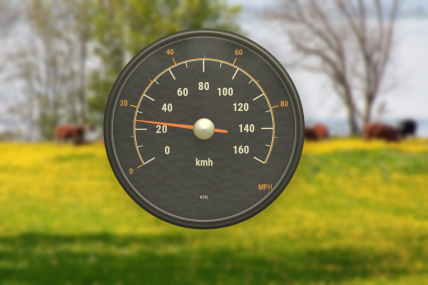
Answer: {"value": 25, "unit": "km/h"}
